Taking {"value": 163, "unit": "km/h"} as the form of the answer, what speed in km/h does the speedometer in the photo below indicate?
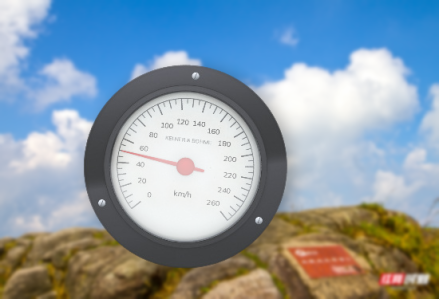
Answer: {"value": 50, "unit": "km/h"}
